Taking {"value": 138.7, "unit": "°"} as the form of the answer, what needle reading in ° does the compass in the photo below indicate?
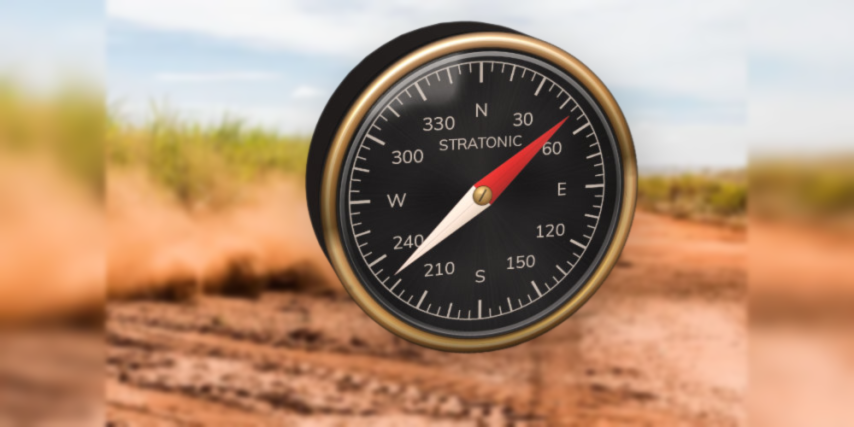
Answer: {"value": 50, "unit": "°"}
